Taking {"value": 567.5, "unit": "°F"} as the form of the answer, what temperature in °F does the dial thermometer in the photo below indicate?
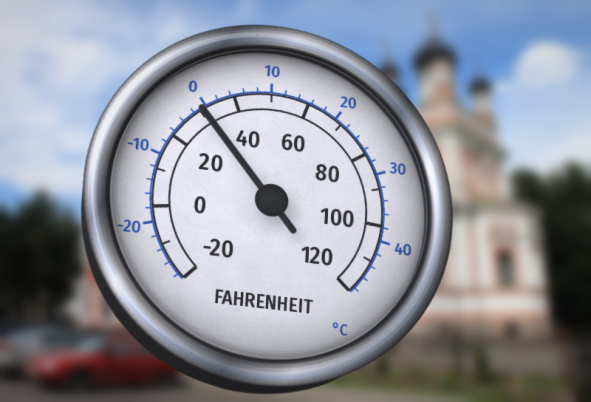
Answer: {"value": 30, "unit": "°F"}
